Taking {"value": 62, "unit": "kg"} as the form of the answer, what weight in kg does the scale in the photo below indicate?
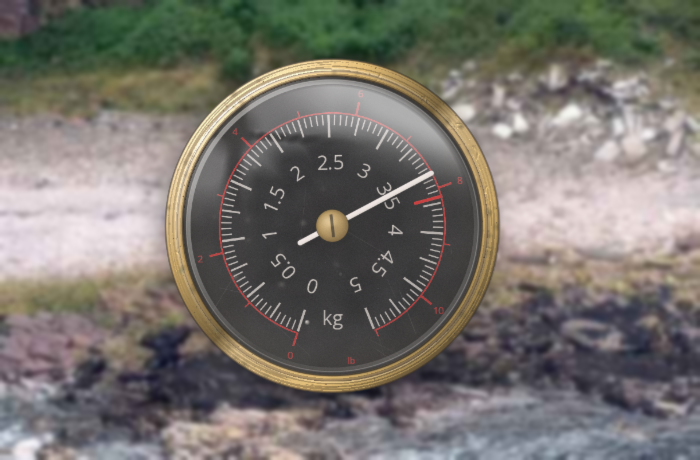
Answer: {"value": 3.5, "unit": "kg"}
